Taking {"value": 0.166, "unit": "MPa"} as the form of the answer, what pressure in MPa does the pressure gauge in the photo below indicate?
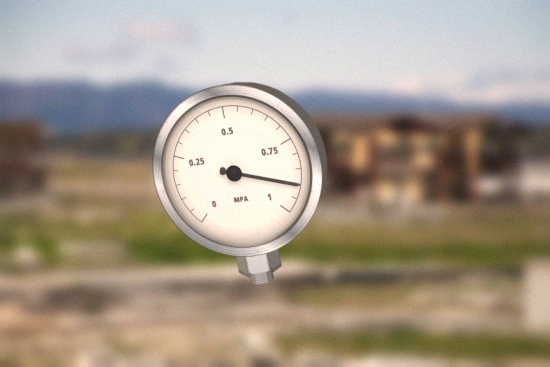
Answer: {"value": 0.9, "unit": "MPa"}
